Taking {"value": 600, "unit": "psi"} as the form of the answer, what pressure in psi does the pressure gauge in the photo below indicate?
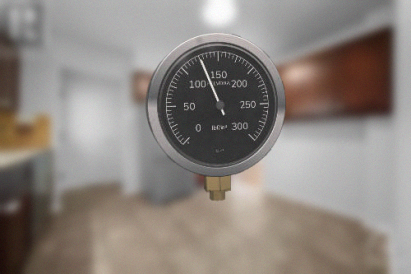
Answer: {"value": 125, "unit": "psi"}
